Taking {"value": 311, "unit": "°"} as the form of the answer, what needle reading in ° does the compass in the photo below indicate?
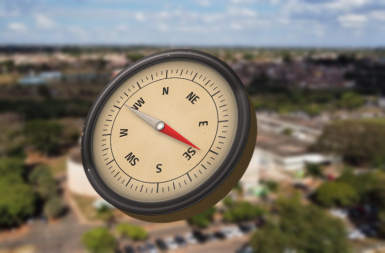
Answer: {"value": 125, "unit": "°"}
